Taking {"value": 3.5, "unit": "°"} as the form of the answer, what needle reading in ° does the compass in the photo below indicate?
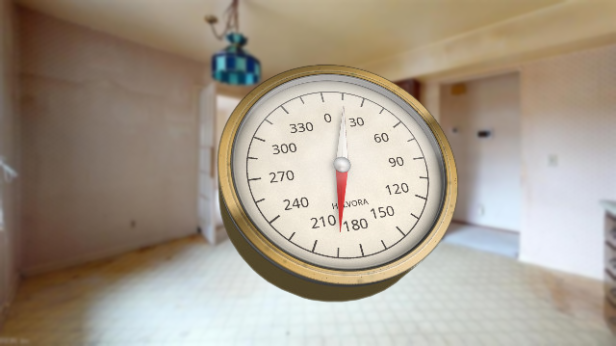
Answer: {"value": 195, "unit": "°"}
